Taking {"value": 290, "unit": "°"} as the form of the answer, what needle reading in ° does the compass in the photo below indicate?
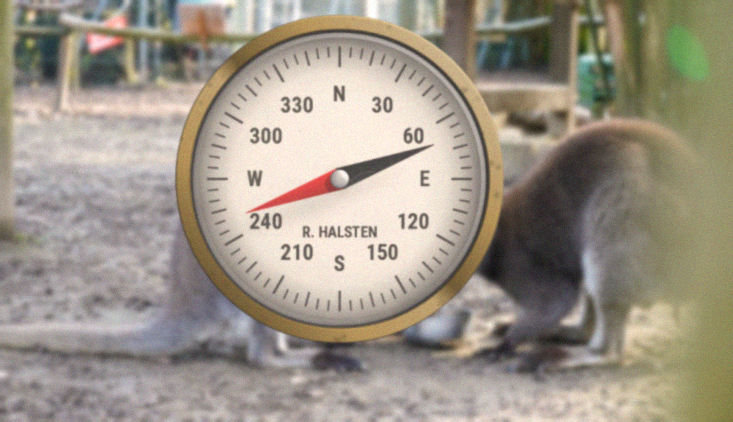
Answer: {"value": 250, "unit": "°"}
